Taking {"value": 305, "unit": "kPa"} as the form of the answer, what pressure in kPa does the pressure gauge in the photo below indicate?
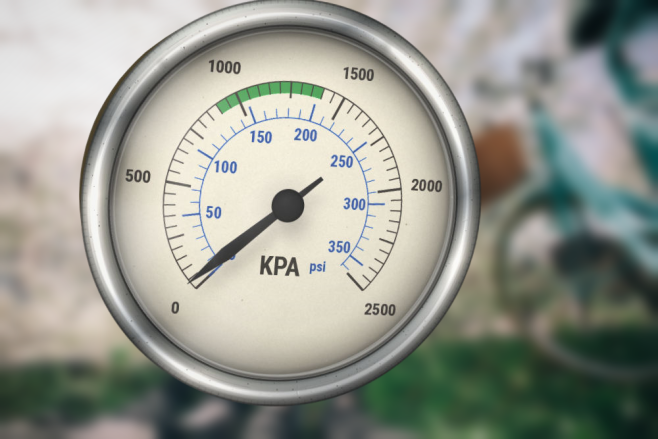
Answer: {"value": 50, "unit": "kPa"}
